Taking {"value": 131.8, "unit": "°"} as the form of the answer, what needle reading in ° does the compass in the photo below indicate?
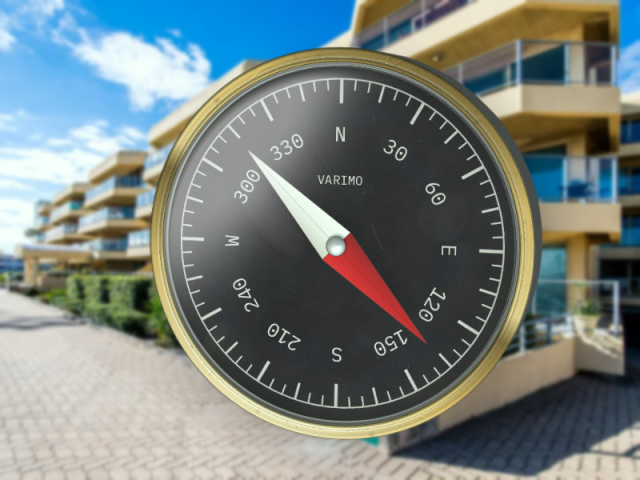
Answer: {"value": 135, "unit": "°"}
